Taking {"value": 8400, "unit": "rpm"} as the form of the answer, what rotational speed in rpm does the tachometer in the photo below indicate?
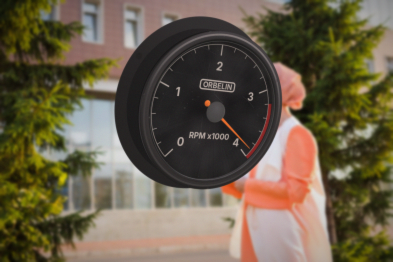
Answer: {"value": 3900, "unit": "rpm"}
